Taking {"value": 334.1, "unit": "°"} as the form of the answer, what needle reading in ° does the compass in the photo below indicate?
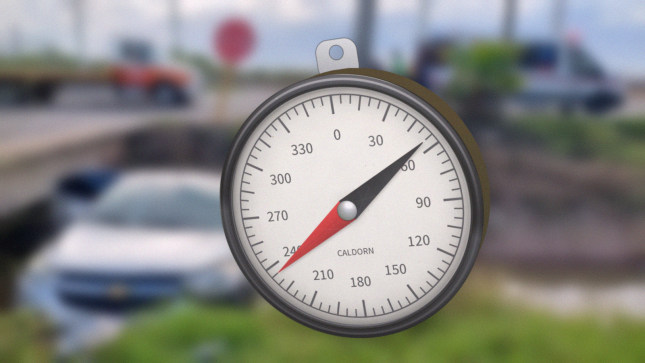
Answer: {"value": 235, "unit": "°"}
